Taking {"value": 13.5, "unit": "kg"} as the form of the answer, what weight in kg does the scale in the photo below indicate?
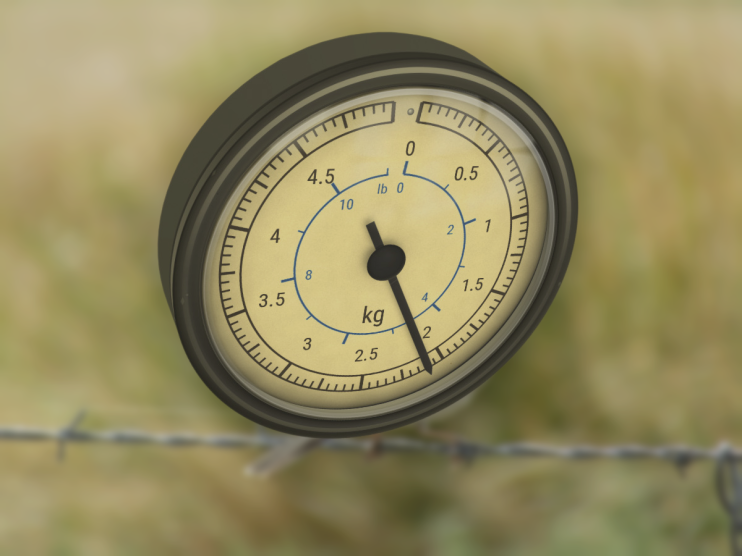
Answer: {"value": 2.1, "unit": "kg"}
